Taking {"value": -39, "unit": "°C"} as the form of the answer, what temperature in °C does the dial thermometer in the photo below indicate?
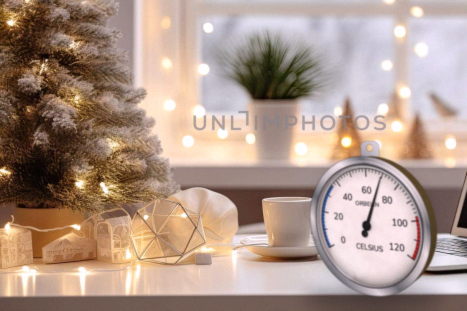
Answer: {"value": 70, "unit": "°C"}
